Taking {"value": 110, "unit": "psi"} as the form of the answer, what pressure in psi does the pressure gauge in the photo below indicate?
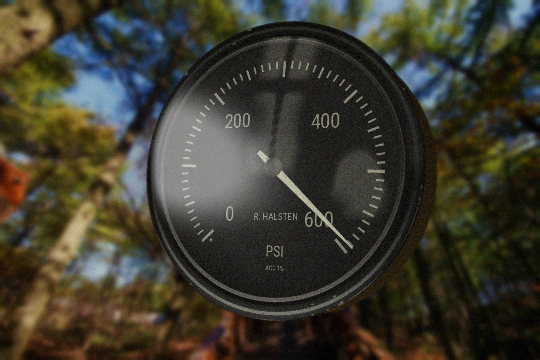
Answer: {"value": 590, "unit": "psi"}
